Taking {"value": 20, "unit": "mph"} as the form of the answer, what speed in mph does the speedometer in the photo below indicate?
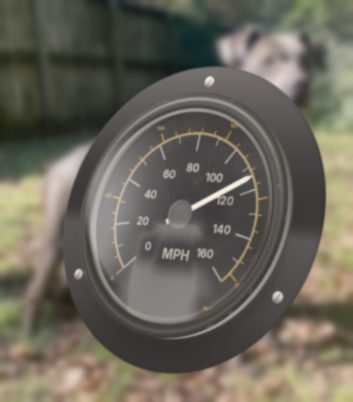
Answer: {"value": 115, "unit": "mph"}
